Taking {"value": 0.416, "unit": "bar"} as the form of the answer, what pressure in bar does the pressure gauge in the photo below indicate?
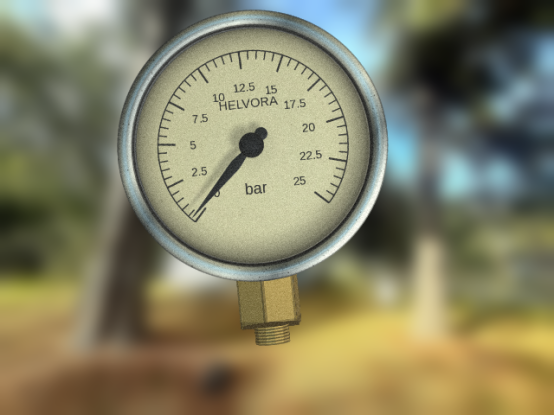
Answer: {"value": 0.25, "unit": "bar"}
